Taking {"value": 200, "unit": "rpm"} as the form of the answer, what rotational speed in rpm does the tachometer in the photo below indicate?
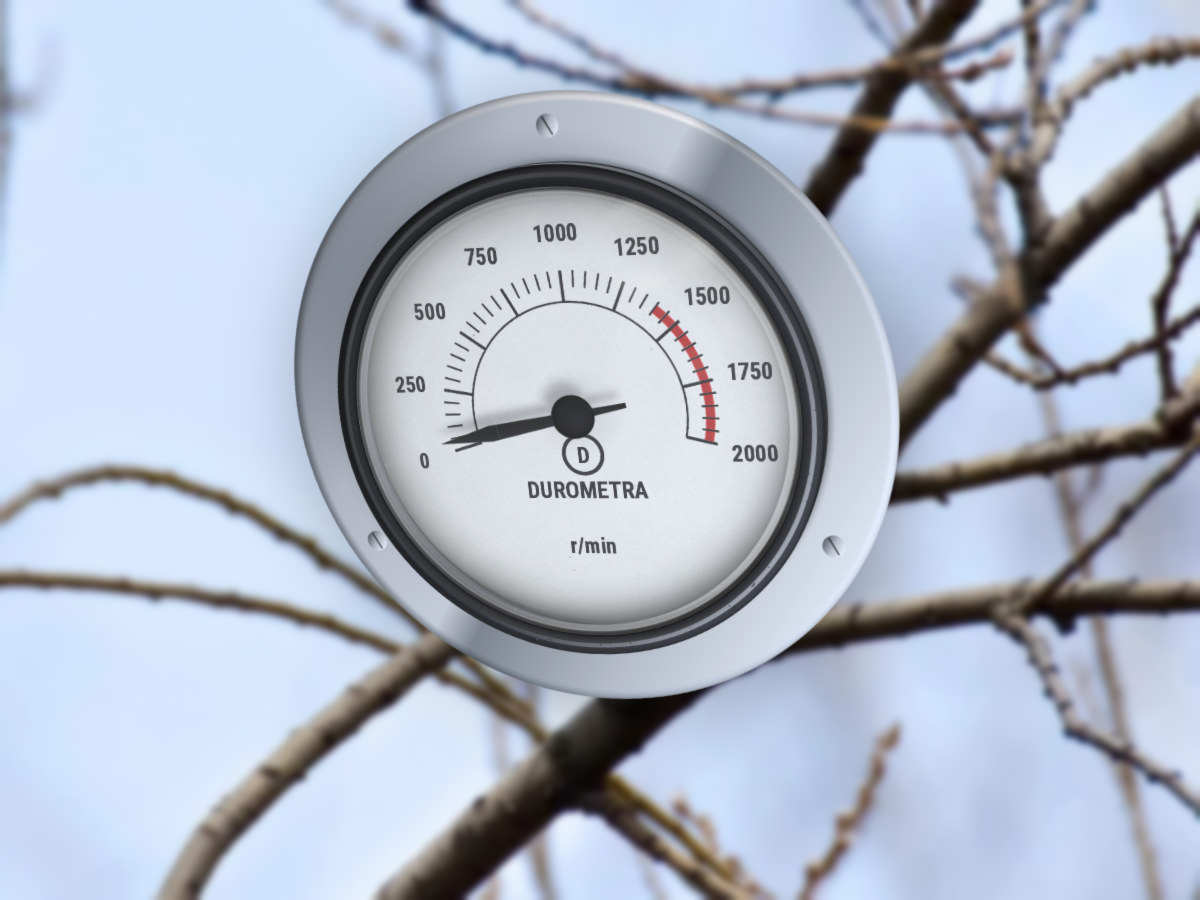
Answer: {"value": 50, "unit": "rpm"}
